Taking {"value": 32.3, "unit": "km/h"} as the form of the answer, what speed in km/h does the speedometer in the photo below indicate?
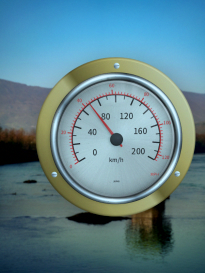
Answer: {"value": 70, "unit": "km/h"}
